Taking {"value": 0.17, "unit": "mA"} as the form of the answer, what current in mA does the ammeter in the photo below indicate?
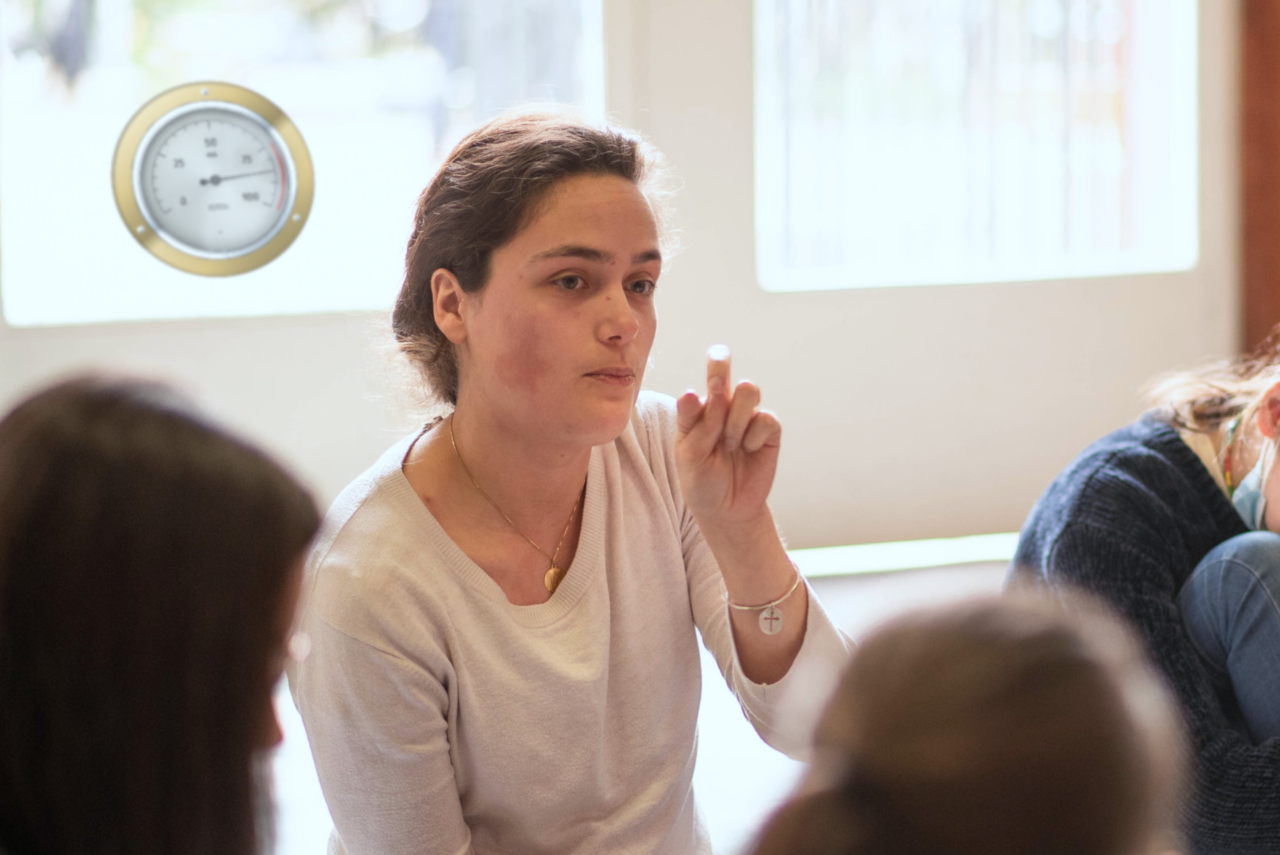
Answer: {"value": 85, "unit": "mA"}
